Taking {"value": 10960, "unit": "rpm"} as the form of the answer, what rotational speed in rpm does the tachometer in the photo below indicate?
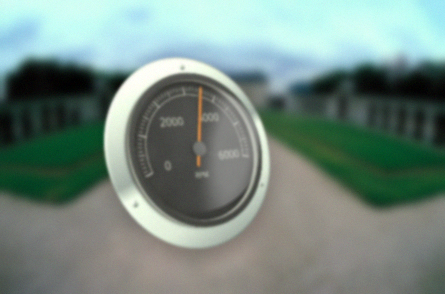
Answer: {"value": 3500, "unit": "rpm"}
